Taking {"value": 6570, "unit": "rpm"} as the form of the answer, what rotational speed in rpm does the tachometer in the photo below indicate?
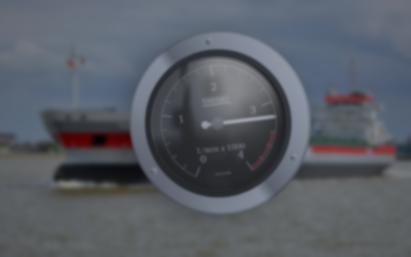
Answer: {"value": 3200, "unit": "rpm"}
